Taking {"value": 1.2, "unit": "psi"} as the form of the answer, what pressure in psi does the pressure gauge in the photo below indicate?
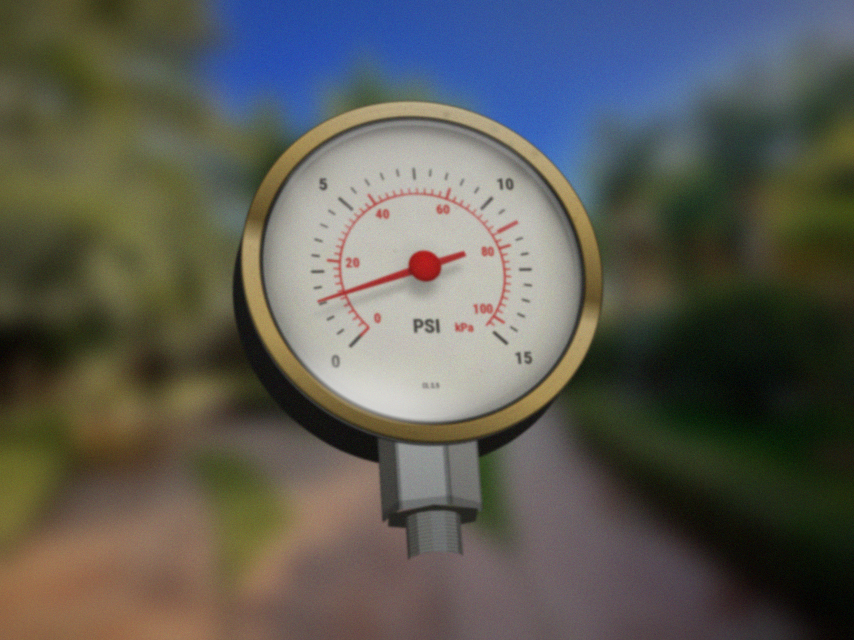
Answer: {"value": 1.5, "unit": "psi"}
